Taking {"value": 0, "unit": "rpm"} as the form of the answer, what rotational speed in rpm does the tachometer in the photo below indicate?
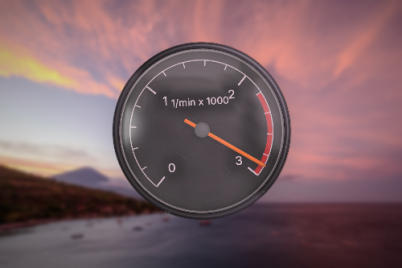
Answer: {"value": 2900, "unit": "rpm"}
